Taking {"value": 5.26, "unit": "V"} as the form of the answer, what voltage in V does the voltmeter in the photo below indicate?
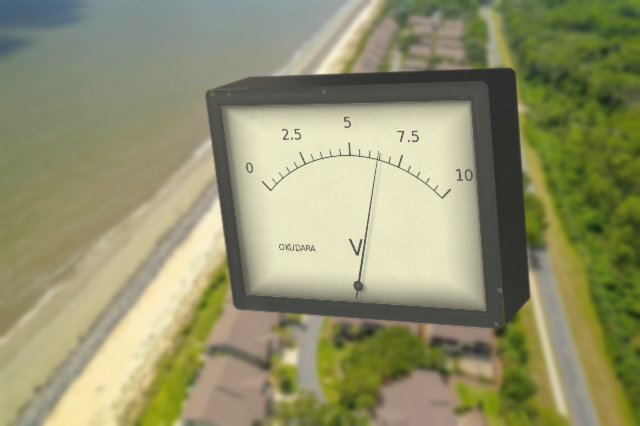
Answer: {"value": 6.5, "unit": "V"}
